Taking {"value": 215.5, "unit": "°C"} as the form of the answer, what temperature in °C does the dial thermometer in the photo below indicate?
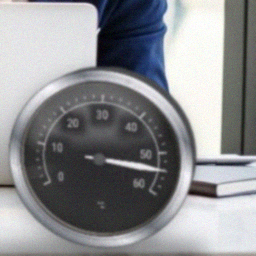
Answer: {"value": 54, "unit": "°C"}
